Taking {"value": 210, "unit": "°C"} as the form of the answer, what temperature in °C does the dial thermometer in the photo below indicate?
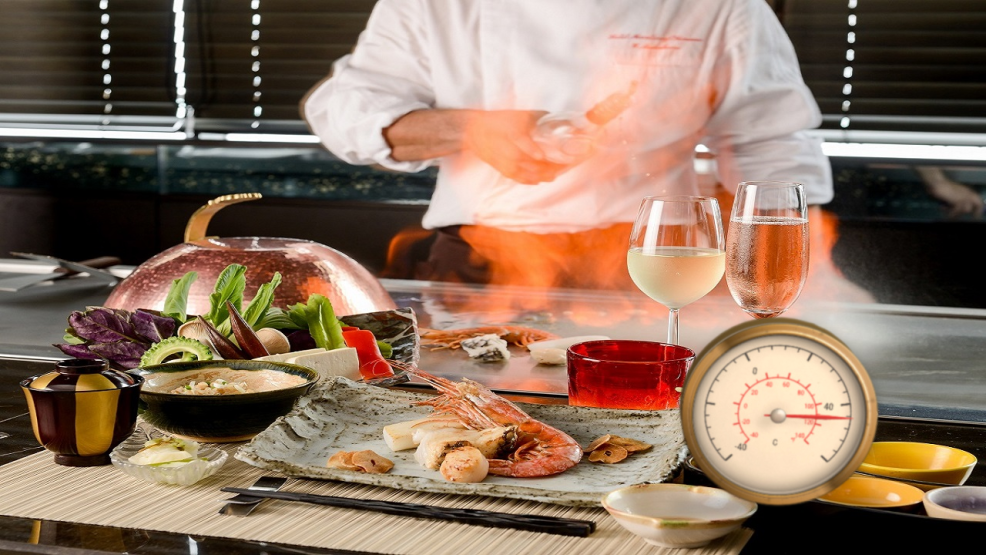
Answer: {"value": 44, "unit": "°C"}
